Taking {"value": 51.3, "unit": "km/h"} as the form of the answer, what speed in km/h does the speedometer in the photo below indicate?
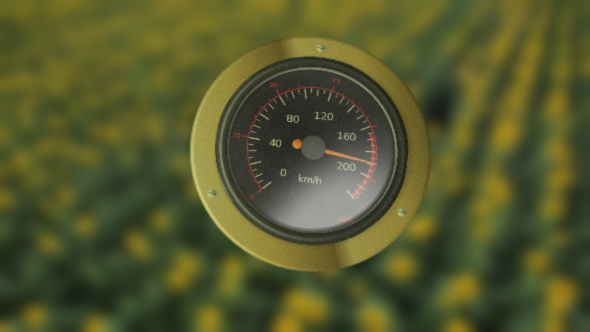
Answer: {"value": 190, "unit": "km/h"}
